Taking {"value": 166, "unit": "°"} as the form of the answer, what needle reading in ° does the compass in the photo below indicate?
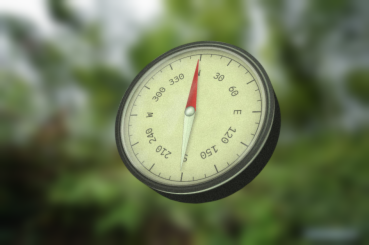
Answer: {"value": 0, "unit": "°"}
